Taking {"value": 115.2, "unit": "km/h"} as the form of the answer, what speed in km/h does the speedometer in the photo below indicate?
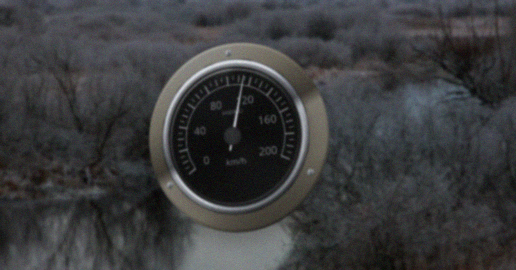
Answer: {"value": 115, "unit": "km/h"}
